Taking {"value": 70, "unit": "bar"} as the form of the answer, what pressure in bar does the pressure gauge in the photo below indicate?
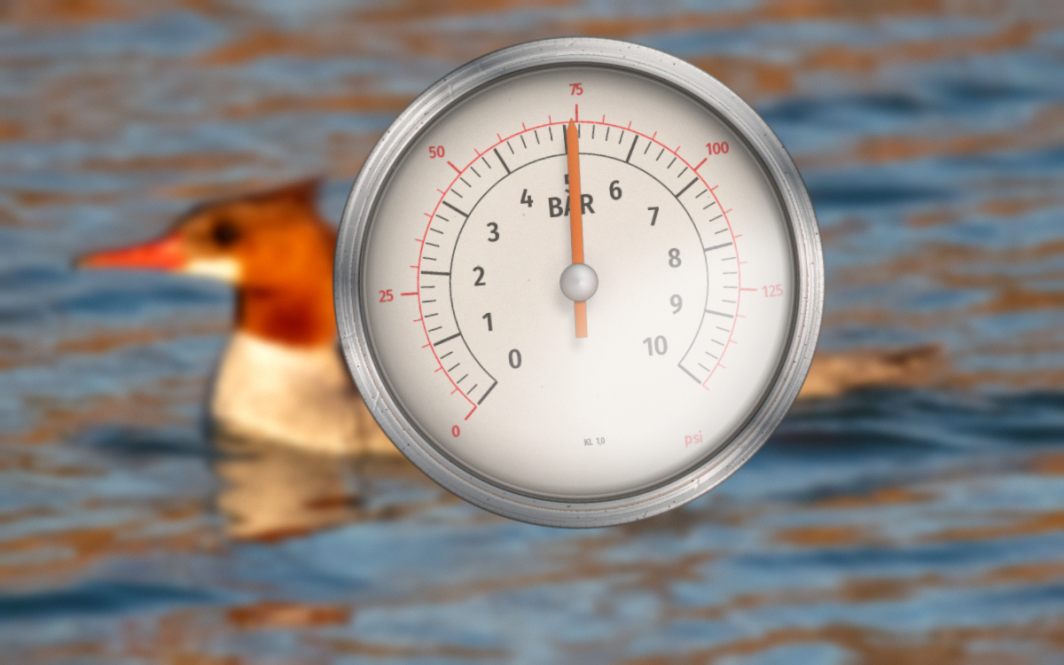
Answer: {"value": 5.1, "unit": "bar"}
